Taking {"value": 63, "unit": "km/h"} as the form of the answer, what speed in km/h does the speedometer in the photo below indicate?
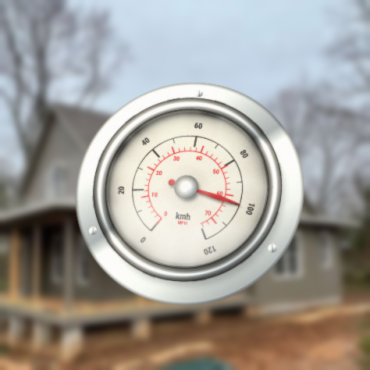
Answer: {"value": 100, "unit": "km/h"}
